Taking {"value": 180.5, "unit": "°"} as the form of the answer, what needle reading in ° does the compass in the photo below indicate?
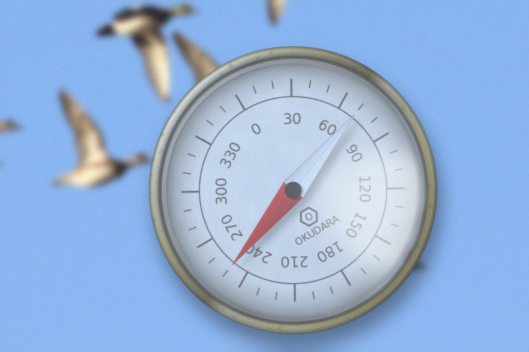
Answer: {"value": 250, "unit": "°"}
